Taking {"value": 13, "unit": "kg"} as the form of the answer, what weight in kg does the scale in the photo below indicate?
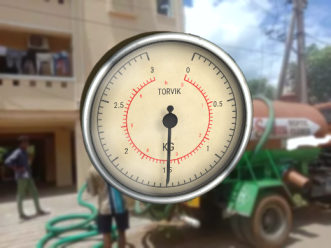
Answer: {"value": 1.5, "unit": "kg"}
